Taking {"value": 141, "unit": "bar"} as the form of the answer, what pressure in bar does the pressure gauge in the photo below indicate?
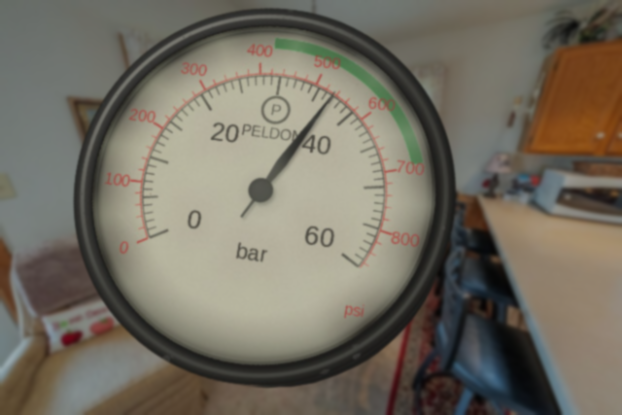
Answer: {"value": 37, "unit": "bar"}
